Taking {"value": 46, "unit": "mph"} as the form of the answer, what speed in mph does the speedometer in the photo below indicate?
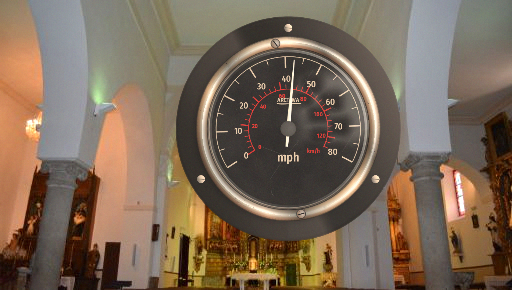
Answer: {"value": 42.5, "unit": "mph"}
